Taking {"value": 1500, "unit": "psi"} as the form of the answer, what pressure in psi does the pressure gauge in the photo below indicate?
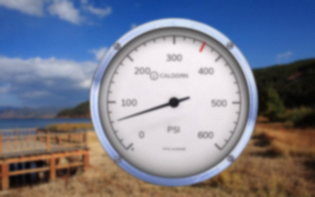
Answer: {"value": 60, "unit": "psi"}
